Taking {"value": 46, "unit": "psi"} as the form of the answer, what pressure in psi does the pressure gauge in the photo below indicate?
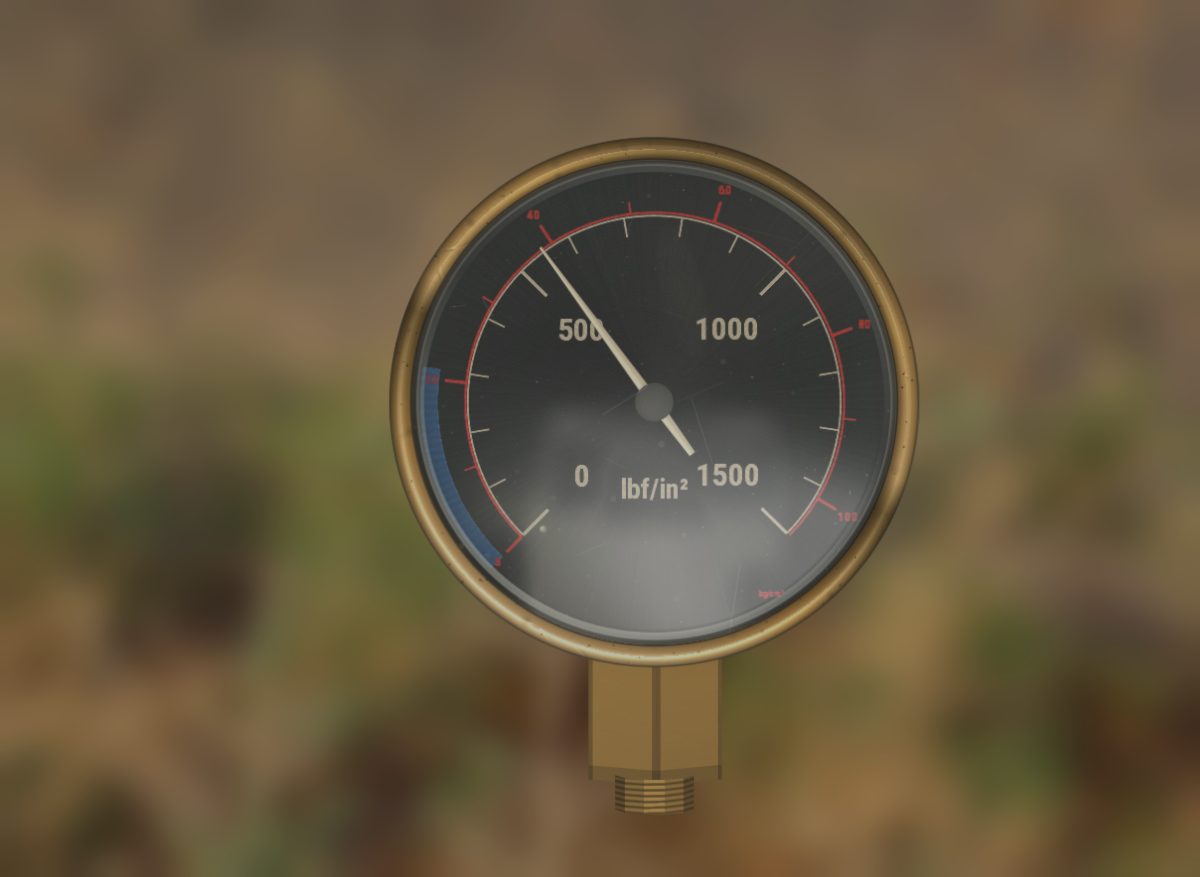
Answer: {"value": 550, "unit": "psi"}
